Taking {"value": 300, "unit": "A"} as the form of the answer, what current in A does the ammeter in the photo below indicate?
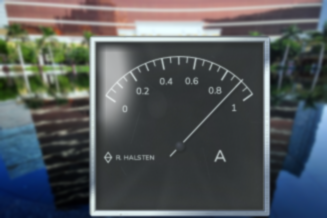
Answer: {"value": 0.9, "unit": "A"}
